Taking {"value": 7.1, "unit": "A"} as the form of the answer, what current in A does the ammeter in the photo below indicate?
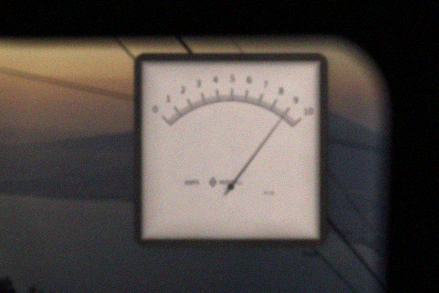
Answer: {"value": 9, "unit": "A"}
